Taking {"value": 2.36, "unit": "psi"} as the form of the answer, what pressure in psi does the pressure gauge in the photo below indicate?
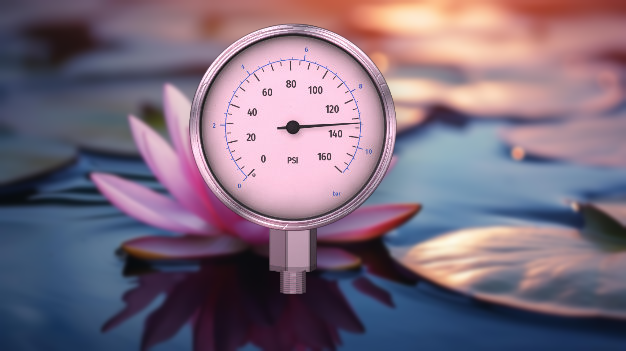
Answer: {"value": 132.5, "unit": "psi"}
